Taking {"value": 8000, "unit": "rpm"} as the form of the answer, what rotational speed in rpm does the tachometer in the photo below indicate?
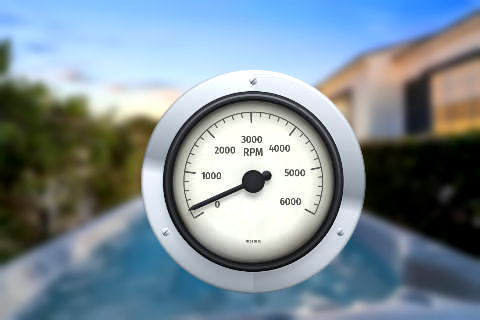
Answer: {"value": 200, "unit": "rpm"}
